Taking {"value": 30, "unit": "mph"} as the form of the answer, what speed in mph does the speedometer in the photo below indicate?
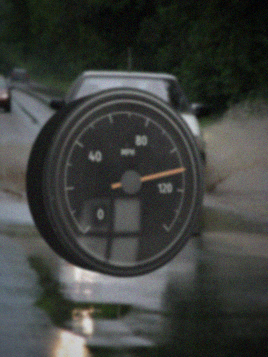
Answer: {"value": 110, "unit": "mph"}
